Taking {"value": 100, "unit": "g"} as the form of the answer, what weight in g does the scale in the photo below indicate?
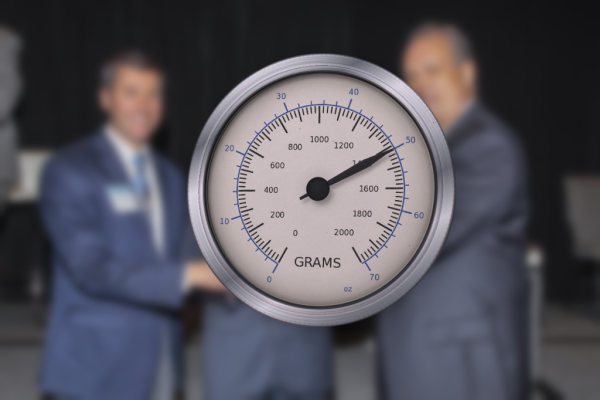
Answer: {"value": 1420, "unit": "g"}
